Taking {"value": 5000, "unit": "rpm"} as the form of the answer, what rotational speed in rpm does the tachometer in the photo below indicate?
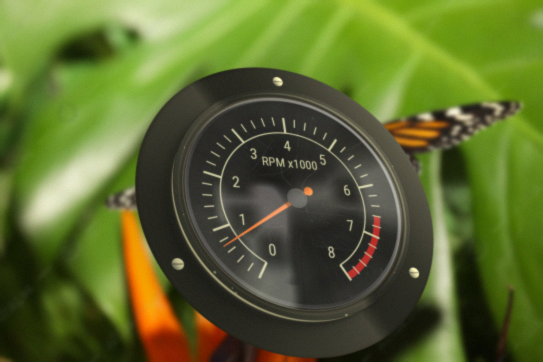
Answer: {"value": 700, "unit": "rpm"}
